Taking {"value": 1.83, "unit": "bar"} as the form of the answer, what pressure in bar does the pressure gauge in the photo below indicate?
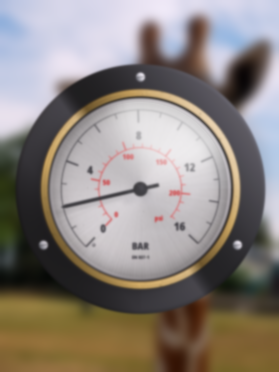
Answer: {"value": 2, "unit": "bar"}
